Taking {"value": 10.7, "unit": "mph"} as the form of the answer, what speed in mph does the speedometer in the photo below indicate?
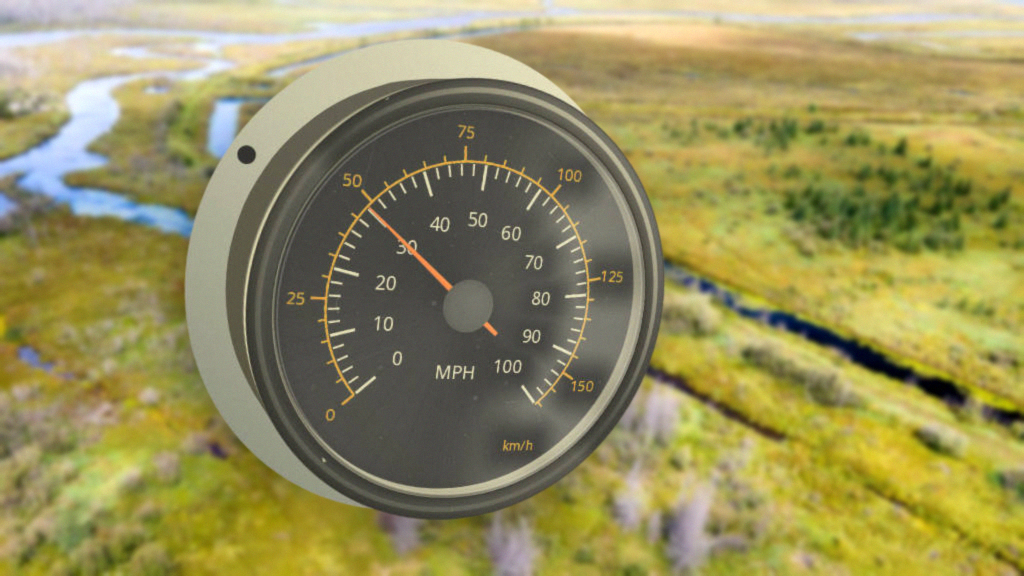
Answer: {"value": 30, "unit": "mph"}
